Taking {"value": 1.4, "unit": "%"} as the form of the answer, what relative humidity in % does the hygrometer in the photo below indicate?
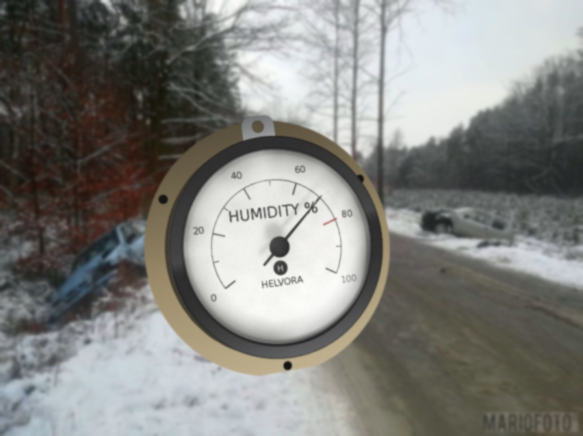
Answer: {"value": 70, "unit": "%"}
